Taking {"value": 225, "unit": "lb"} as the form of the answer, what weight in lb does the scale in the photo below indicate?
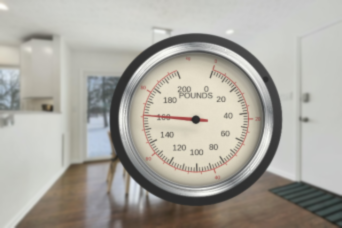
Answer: {"value": 160, "unit": "lb"}
